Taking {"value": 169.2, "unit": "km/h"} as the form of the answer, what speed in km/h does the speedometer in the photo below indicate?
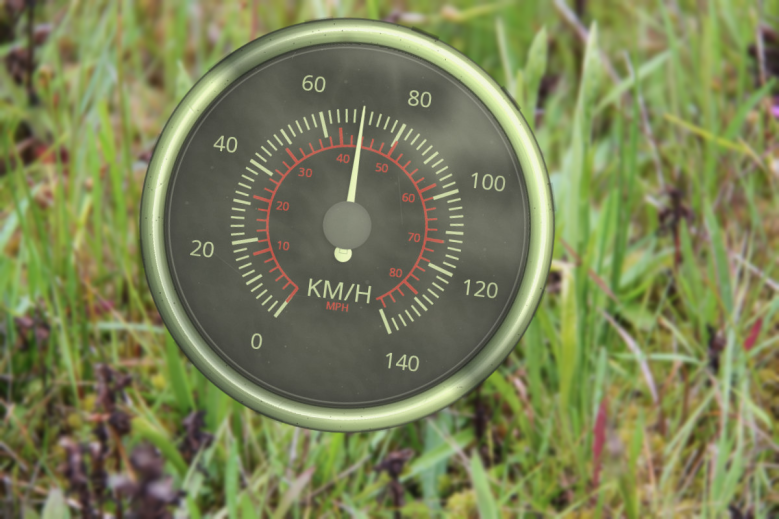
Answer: {"value": 70, "unit": "km/h"}
